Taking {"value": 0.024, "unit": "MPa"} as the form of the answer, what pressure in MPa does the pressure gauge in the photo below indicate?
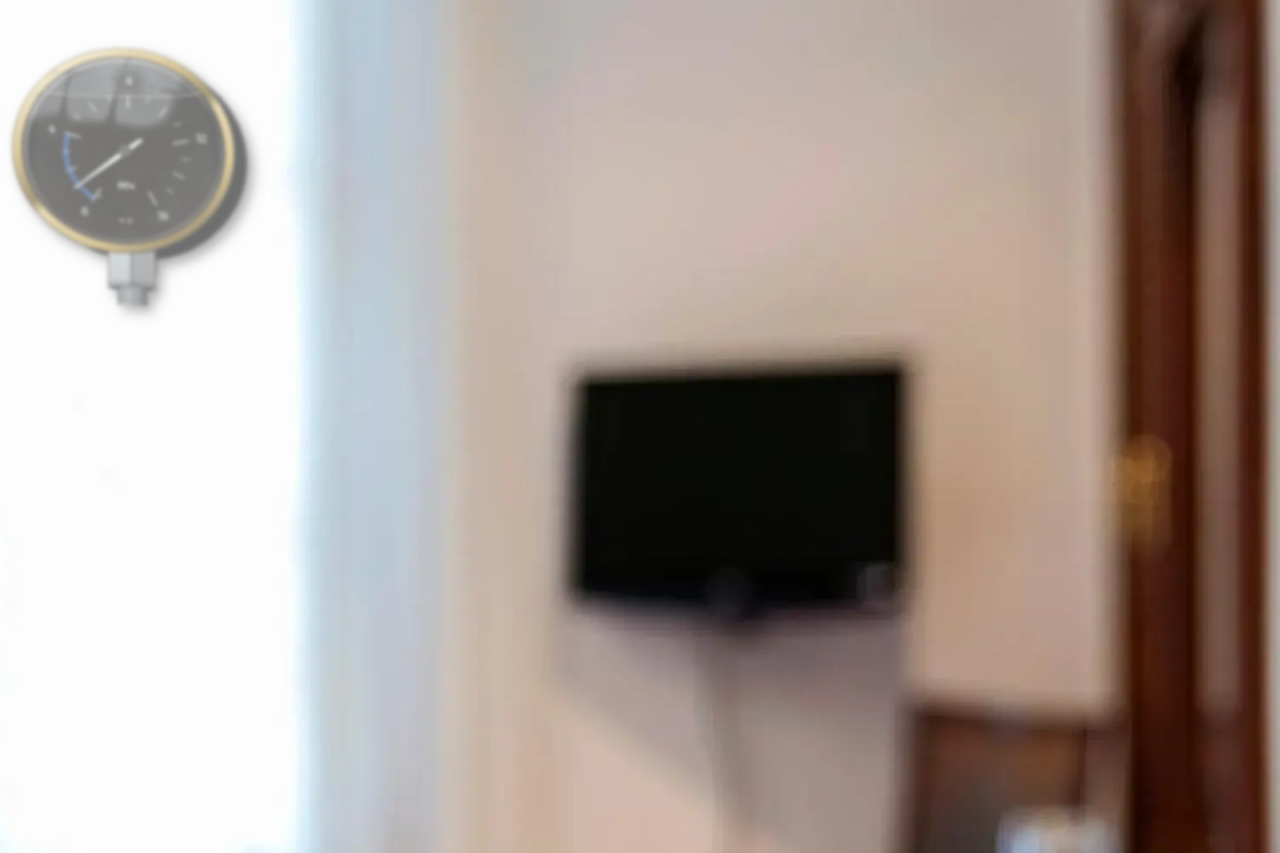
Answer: {"value": 1, "unit": "MPa"}
